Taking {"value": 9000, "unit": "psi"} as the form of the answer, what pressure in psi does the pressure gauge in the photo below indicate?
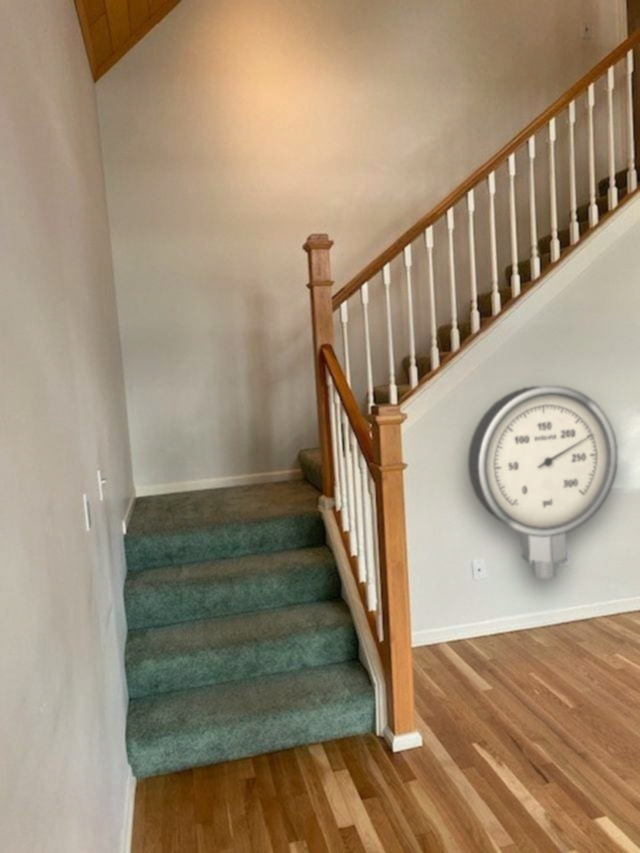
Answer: {"value": 225, "unit": "psi"}
